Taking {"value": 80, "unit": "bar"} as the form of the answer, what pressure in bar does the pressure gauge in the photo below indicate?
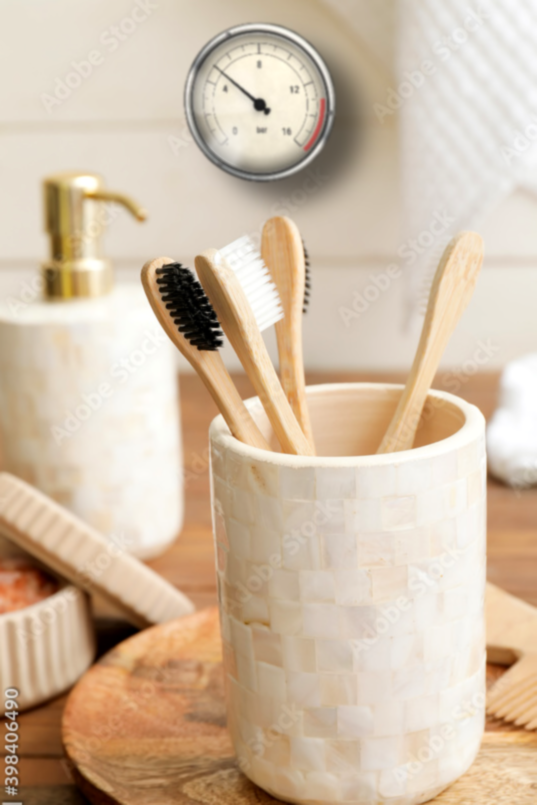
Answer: {"value": 5, "unit": "bar"}
